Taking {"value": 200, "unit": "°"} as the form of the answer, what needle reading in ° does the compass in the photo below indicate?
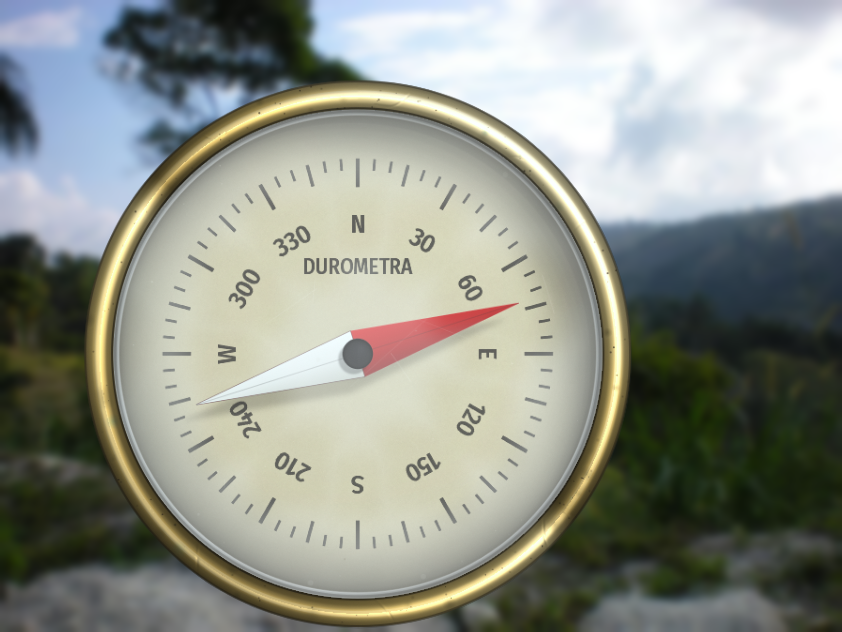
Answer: {"value": 72.5, "unit": "°"}
